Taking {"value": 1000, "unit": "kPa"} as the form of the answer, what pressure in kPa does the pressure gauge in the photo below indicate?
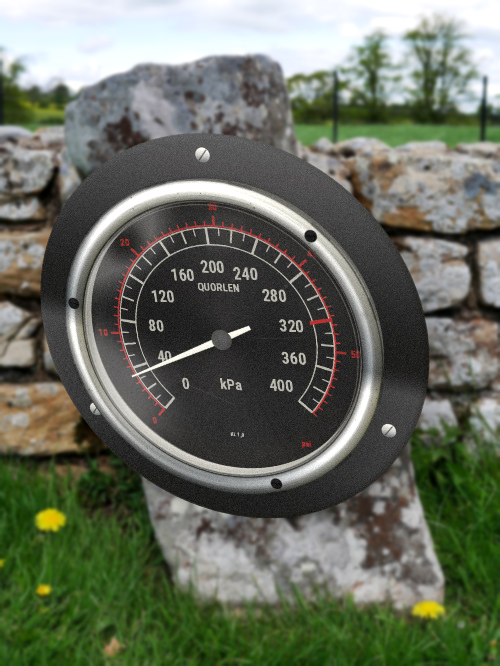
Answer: {"value": 35, "unit": "kPa"}
